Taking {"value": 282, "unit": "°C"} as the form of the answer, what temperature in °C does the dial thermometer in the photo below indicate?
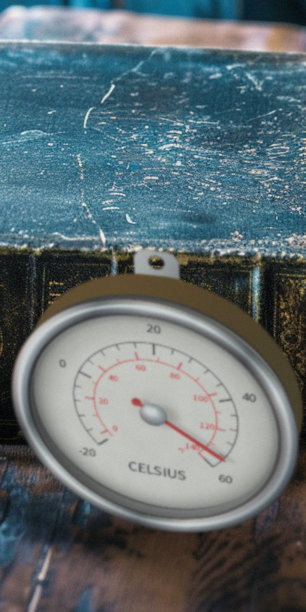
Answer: {"value": 56, "unit": "°C"}
